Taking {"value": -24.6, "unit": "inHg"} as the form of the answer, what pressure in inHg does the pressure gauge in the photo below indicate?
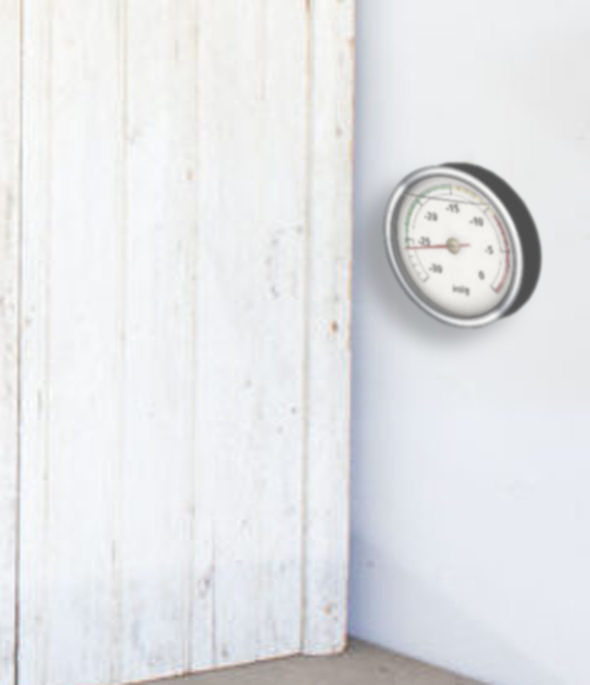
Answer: {"value": -26, "unit": "inHg"}
